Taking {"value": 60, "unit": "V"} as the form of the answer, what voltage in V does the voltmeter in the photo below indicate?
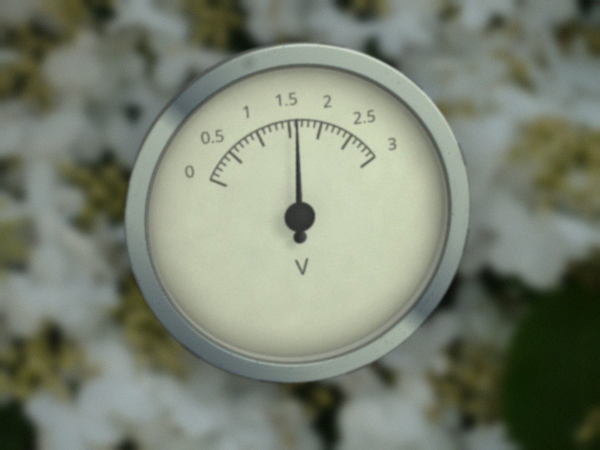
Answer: {"value": 1.6, "unit": "V"}
